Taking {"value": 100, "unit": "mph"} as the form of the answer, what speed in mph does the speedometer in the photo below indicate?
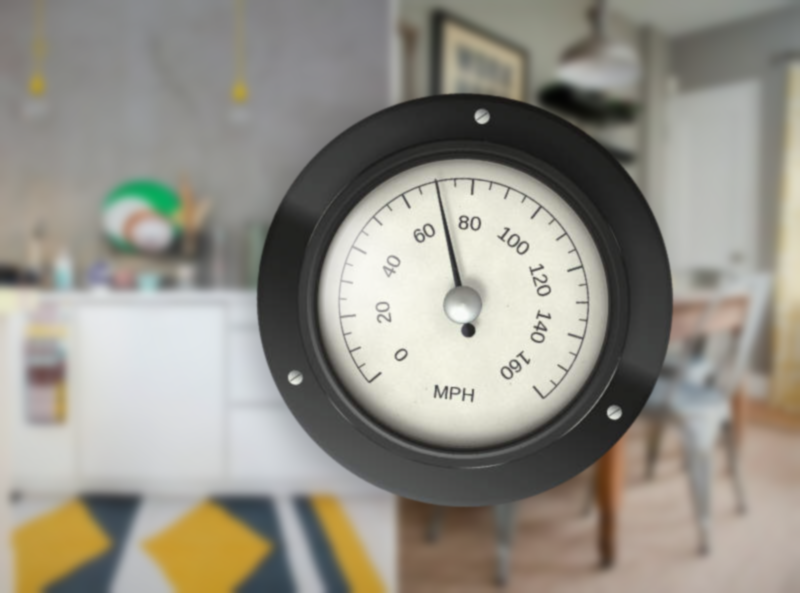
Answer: {"value": 70, "unit": "mph"}
